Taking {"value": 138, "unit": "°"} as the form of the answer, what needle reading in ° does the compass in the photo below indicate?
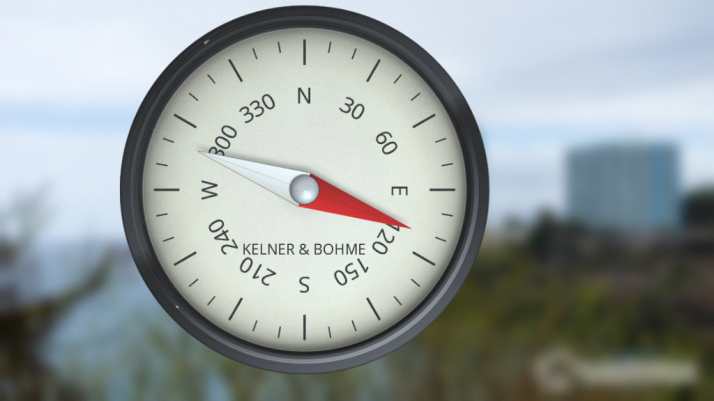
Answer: {"value": 110, "unit": "°"}
